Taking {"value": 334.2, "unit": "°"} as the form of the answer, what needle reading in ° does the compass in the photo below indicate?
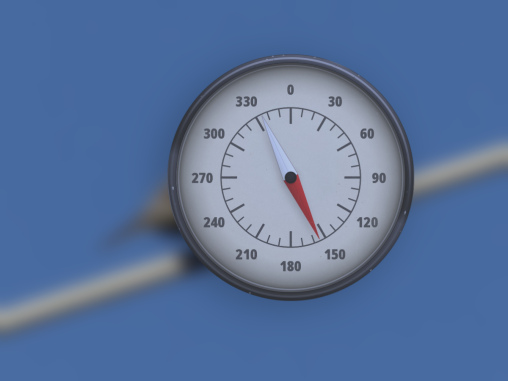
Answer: {"value": 155, "unit": "°"}
